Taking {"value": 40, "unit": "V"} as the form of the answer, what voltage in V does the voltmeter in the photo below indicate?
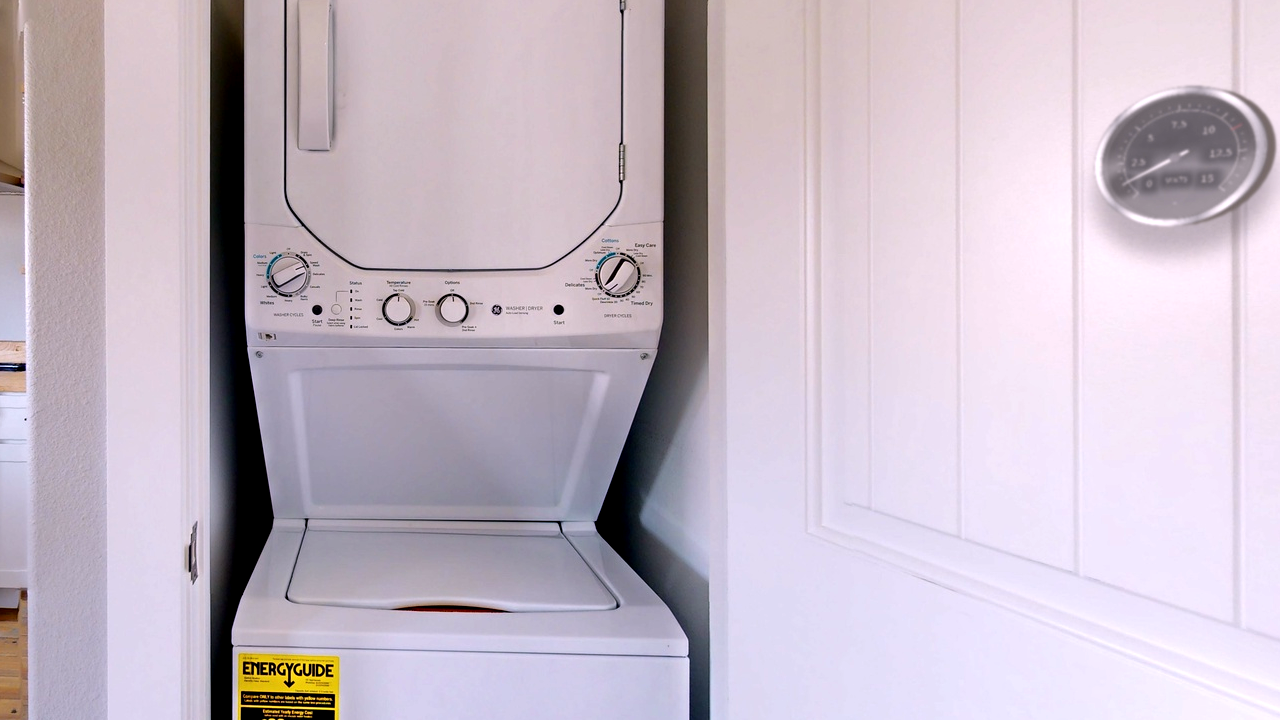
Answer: {"value": 1, "unit": "V"}
